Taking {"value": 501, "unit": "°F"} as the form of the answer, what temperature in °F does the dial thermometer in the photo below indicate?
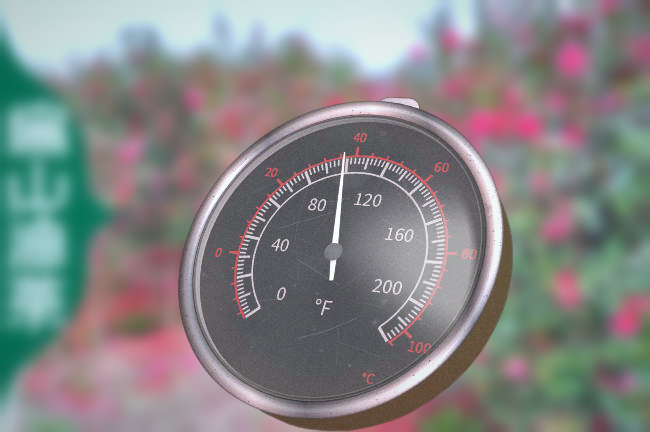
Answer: {"value": 100, "unit": "°F"}
